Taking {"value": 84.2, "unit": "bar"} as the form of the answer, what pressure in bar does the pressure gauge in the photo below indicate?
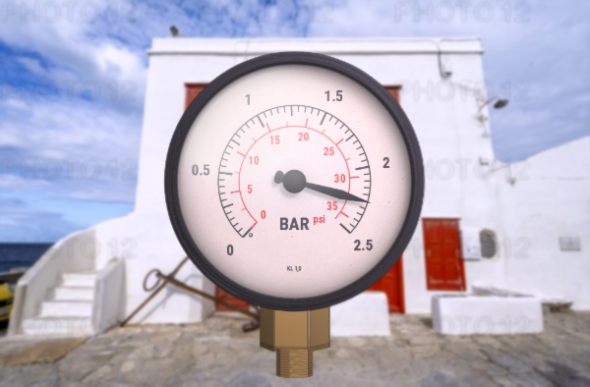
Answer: {"value": 2.25, "unit": "bar"}
